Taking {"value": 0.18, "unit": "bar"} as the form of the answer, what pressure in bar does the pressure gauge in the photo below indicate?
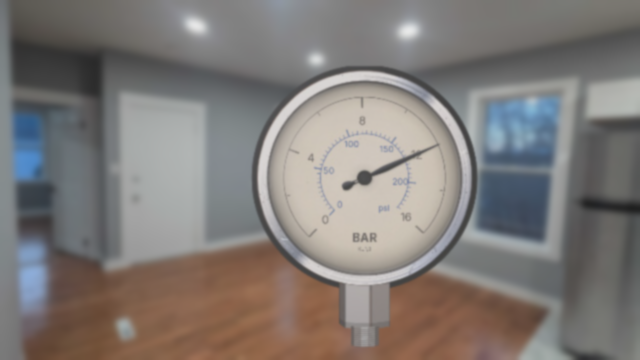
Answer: {"value": 12, "unit": "bar"}
